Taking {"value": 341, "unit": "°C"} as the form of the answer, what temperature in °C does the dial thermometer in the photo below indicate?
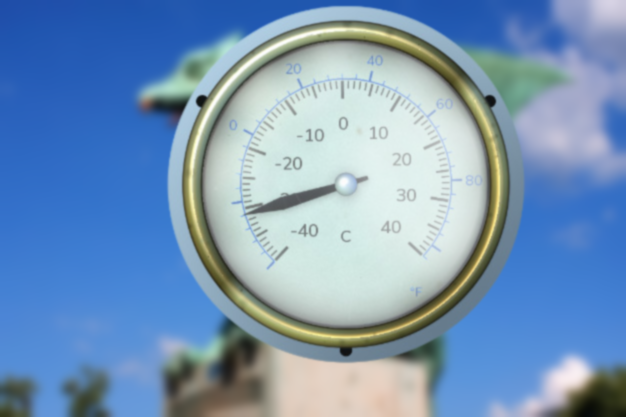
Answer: {"value": -31, "unit": "°C"}
